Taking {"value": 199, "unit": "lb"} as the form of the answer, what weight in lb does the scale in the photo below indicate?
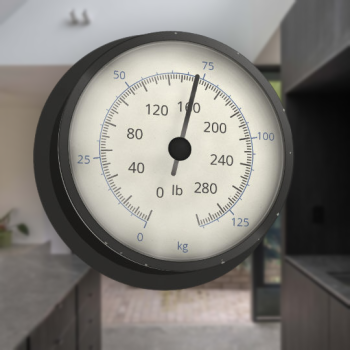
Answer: {"value": 160, "unit": "lb"}
